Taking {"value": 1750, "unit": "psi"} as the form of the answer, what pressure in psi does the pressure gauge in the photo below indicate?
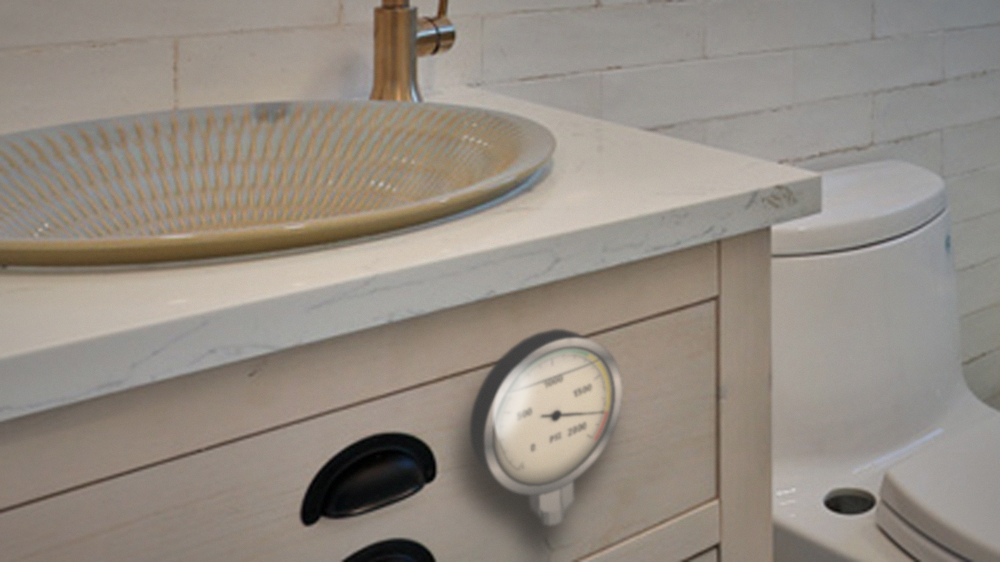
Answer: {"value": 1800, "unit": "psi"}
